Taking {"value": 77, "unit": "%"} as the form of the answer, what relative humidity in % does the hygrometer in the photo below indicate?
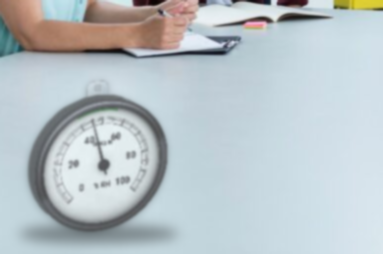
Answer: {"value": 45, "unit": "%"}
